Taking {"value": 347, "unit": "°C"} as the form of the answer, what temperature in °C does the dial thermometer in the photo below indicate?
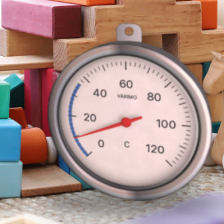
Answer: {"value": 10, "unit": "°C"}
